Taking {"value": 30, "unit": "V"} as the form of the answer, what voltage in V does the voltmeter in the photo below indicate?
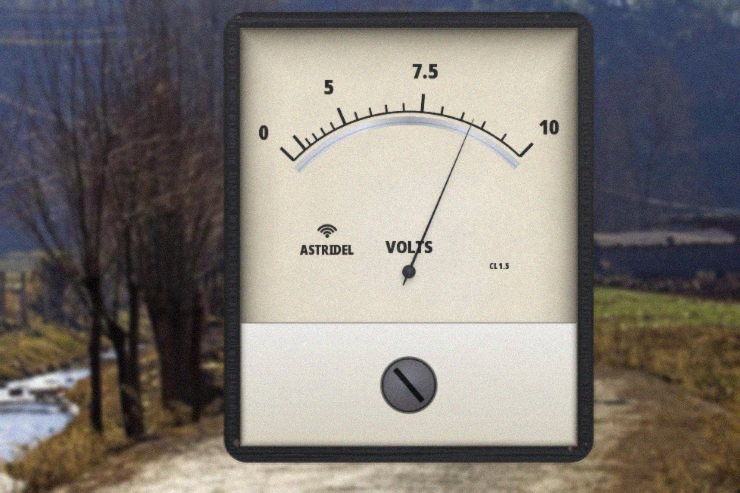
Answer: {"value": 8.75, "unit": "V"}
